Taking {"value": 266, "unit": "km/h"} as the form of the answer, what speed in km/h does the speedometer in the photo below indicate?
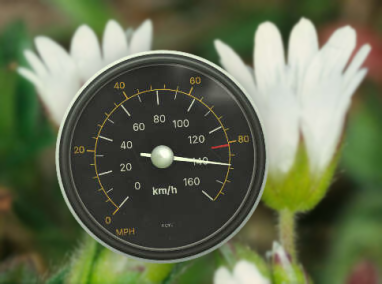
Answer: {"value": 140, "unit": "km/h"}
